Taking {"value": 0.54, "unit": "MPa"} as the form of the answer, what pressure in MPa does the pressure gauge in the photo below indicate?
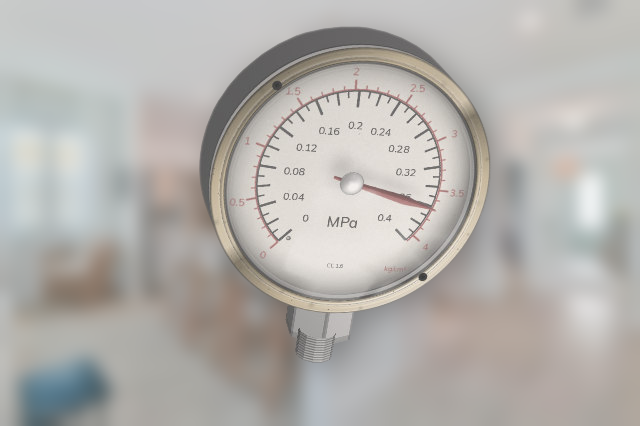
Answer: {"value": 0.36, "unit": "MPa"}
